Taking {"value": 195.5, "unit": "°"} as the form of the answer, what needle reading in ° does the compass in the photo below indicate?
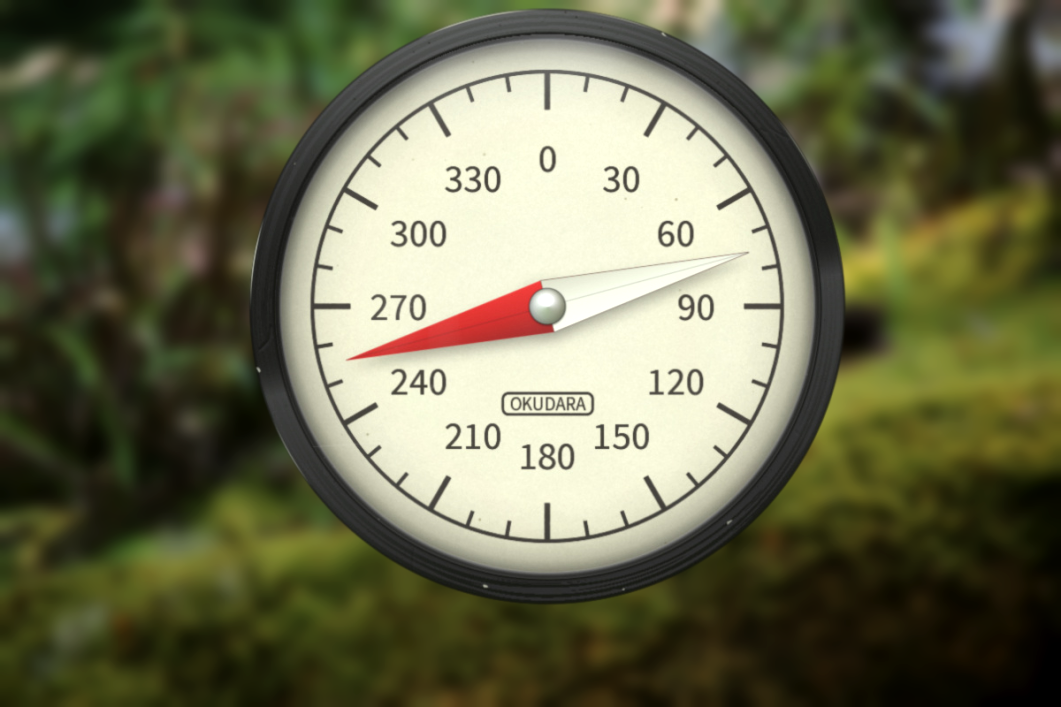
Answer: {"value": 255, "unit": "°"}
